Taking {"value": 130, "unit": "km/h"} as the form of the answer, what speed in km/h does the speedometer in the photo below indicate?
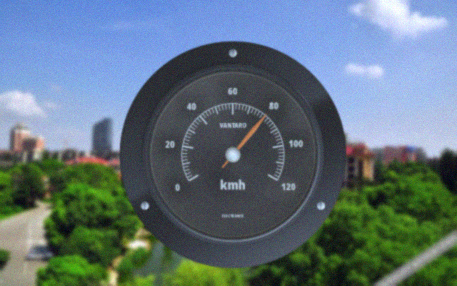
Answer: {"value": 80, "unit": "km/h"}
